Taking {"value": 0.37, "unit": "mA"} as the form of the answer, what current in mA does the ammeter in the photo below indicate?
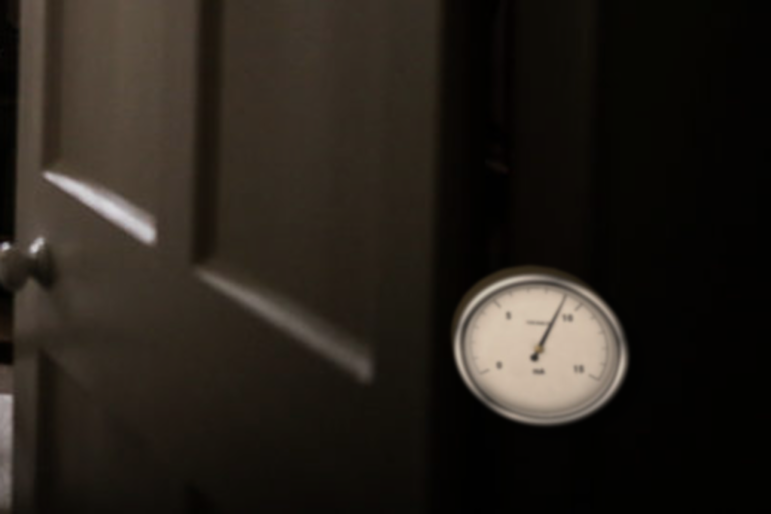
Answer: {"value": 9, "unit": "mA"}
